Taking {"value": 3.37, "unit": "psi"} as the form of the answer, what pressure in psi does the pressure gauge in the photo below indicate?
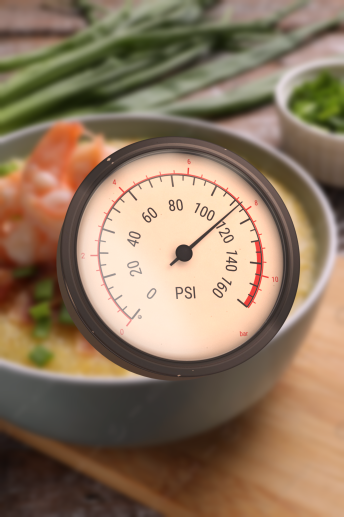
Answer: {"value": 112.5, "unit": "psi"}
